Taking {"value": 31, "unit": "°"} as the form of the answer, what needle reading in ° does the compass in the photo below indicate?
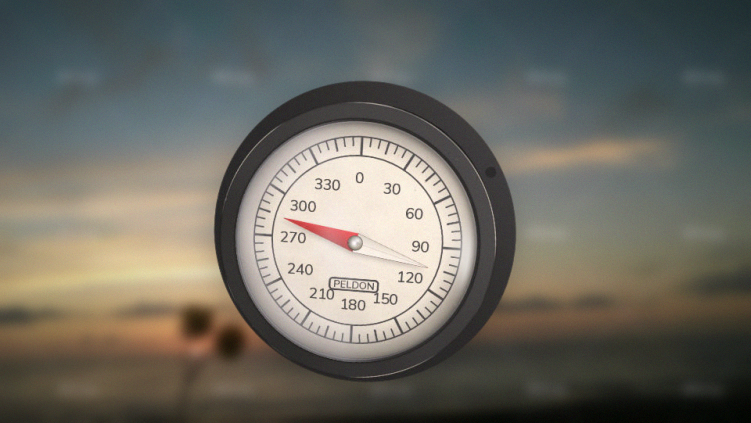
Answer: {"value": 285, "unit": "°"}
